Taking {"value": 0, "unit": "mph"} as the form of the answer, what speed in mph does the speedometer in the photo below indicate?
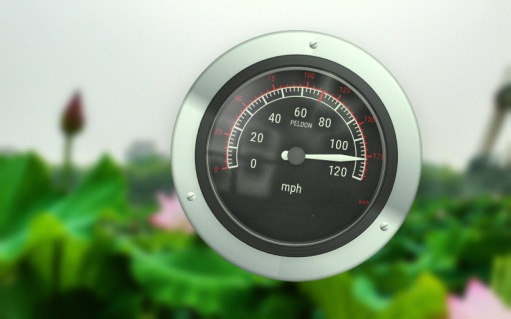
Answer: {"value": 110, "unit": "mph"}
